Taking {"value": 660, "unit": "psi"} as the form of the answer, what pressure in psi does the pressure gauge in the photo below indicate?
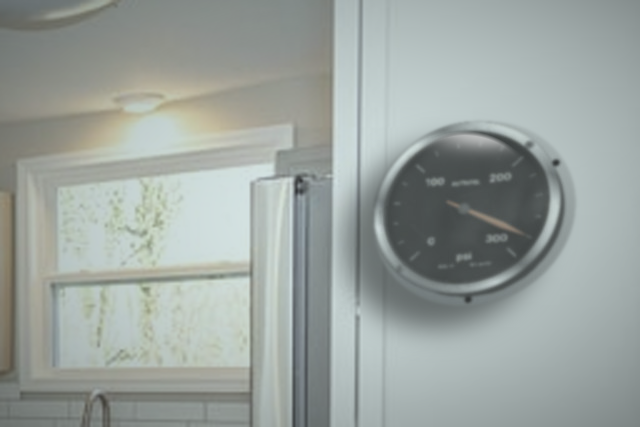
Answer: {"value": 280, "unit": "psi"}
